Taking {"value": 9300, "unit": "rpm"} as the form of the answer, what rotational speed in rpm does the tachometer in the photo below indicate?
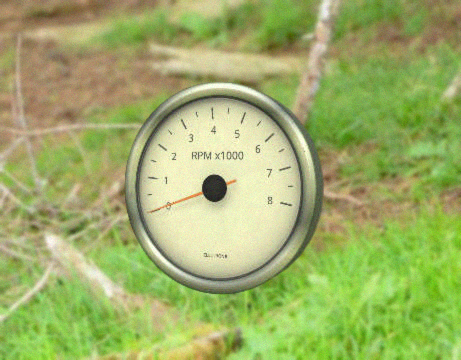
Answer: {"value": 0, "unit": "rpm"}
